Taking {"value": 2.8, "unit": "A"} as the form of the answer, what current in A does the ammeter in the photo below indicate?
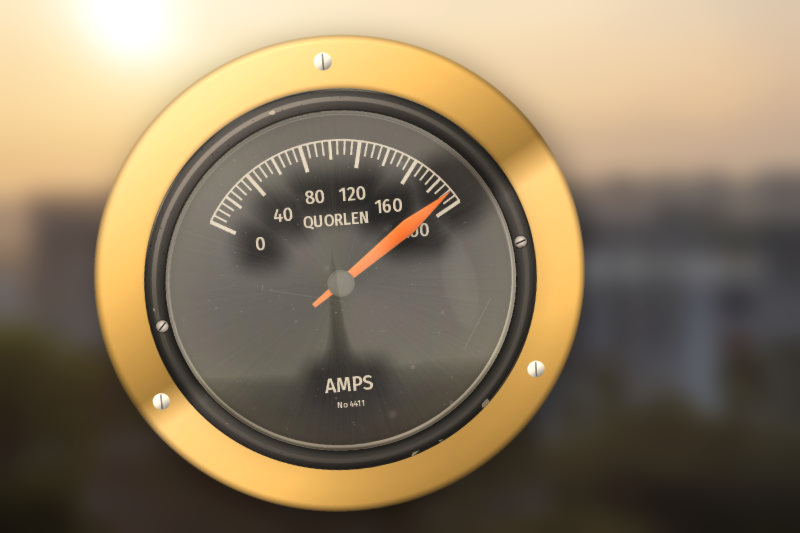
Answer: {"value": 190, "unit": "A"}
